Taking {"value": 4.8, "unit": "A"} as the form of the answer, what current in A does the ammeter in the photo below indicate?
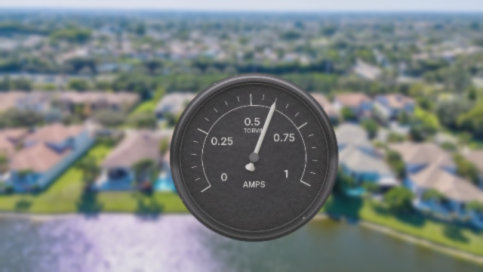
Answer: {"value": 0.6, "unit": "A"}
